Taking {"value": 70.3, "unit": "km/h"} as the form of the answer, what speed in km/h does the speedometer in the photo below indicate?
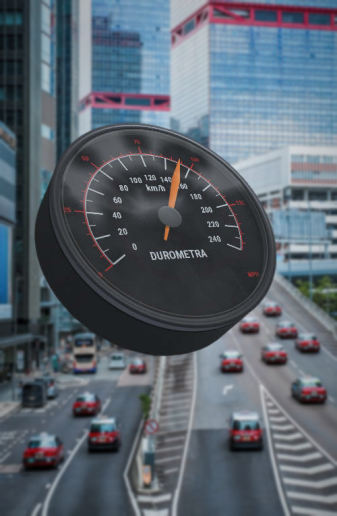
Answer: {"value": 150, "unit": "km/h"}
